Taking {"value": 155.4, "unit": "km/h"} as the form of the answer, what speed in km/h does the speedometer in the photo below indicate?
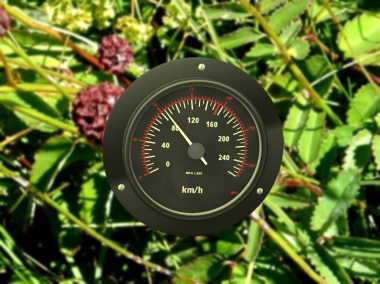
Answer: {"value": 85, "unit": "km/h"}
